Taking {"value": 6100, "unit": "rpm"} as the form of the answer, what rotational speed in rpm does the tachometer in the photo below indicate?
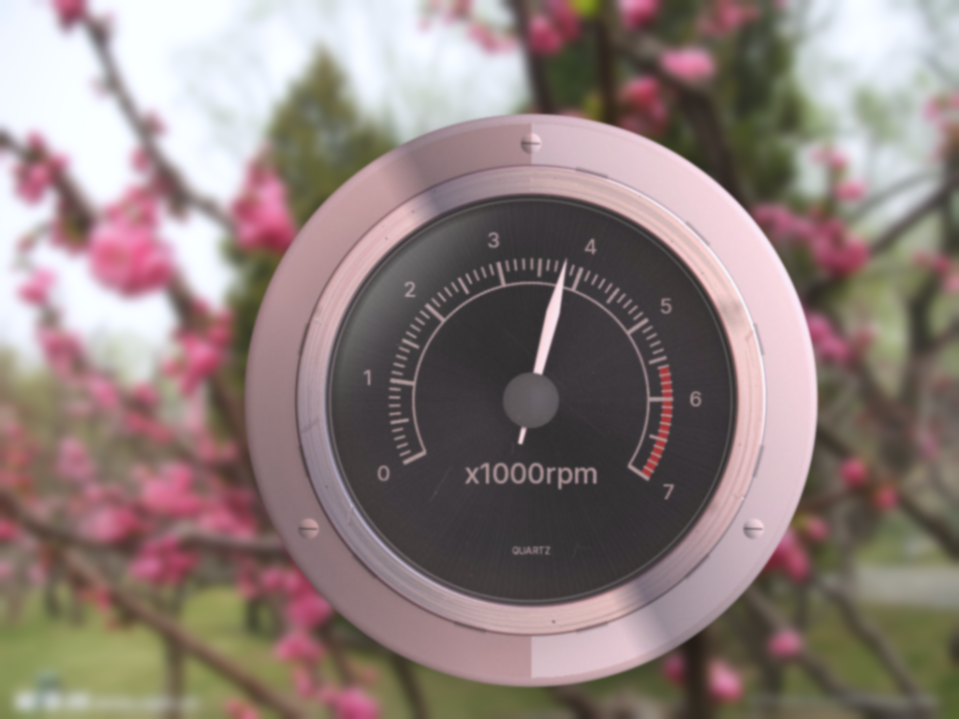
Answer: {"value": 3800, "unit": "rpm"}
